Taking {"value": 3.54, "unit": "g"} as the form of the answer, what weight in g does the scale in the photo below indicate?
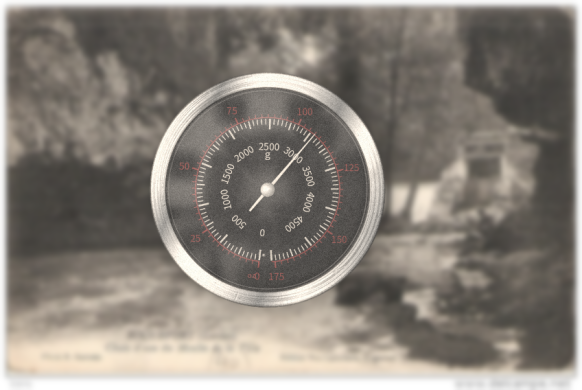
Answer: {"value": 3050, "unit": "g"}
